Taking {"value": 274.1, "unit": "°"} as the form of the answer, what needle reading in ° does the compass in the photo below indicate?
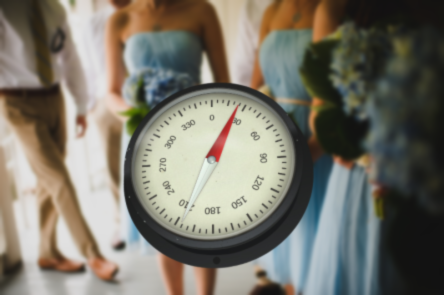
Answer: {"value": 25, "unit": "°"}
